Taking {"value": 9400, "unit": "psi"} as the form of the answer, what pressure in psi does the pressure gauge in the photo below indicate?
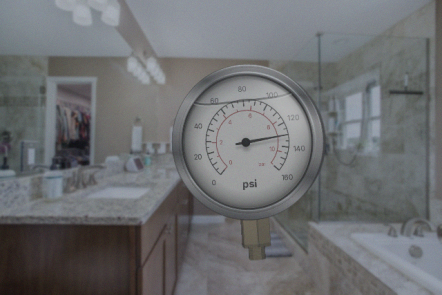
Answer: {"value": 130, "unit": "psi"}
